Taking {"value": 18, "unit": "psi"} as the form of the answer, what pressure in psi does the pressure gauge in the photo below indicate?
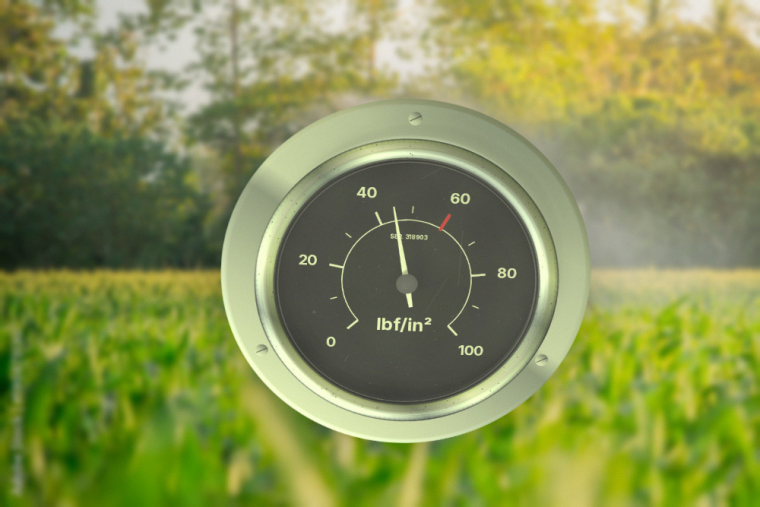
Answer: {"value": 45, "unit": "psi"}
